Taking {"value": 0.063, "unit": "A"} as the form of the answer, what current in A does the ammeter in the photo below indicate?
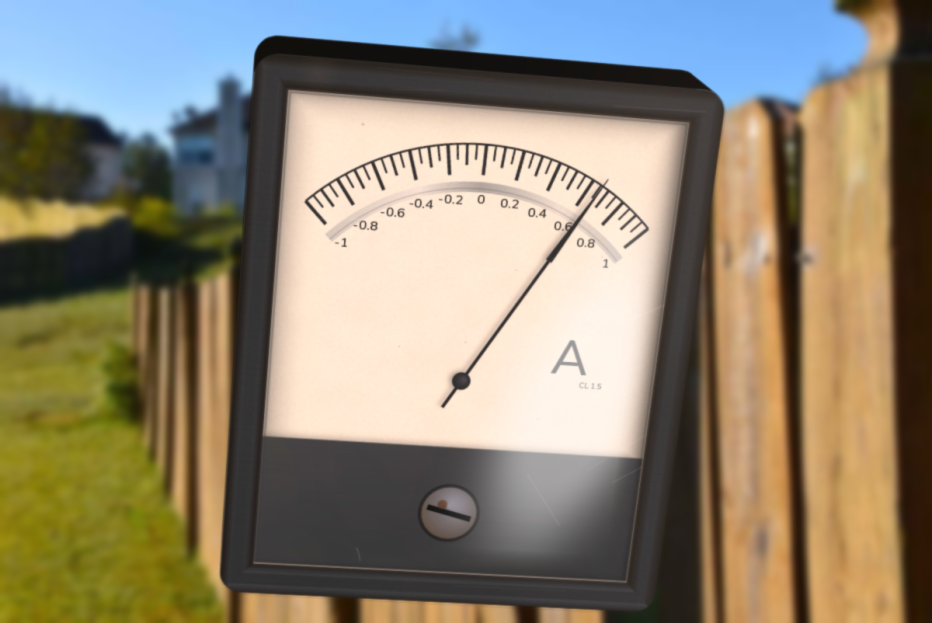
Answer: {"value": 0.65, "unit": "A"}
